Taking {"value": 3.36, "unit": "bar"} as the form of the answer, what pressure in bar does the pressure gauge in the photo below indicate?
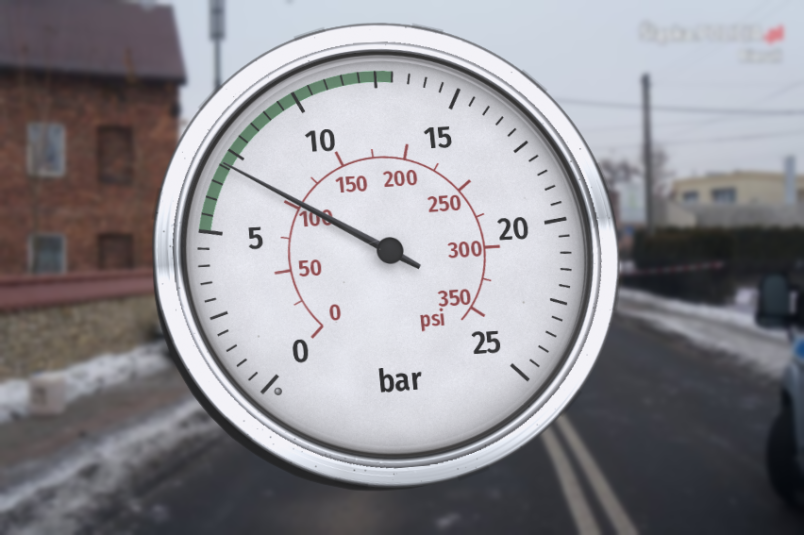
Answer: {"value": 7, "unit": "bar"}
